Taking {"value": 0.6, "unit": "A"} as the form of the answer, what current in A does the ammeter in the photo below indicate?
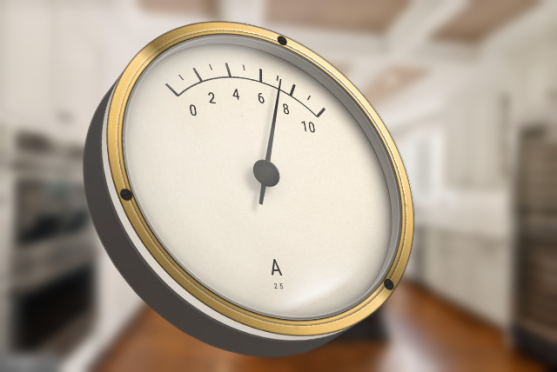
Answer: {"value": 7, "unit": "A"}
